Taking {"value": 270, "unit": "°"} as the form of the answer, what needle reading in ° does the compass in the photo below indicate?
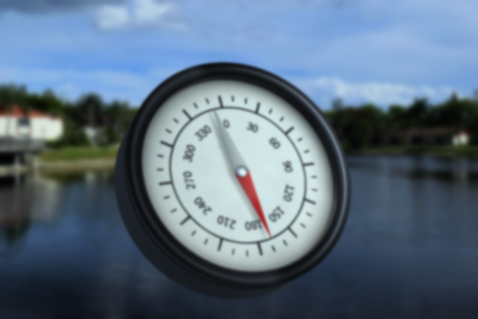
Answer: {"value": 170, "unit": "°"}
